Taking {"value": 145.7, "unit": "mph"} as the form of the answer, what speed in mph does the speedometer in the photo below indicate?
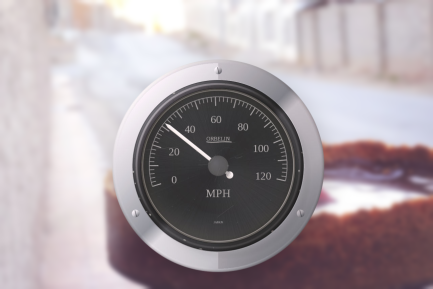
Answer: {"value": 32, "unit": "mph"}
